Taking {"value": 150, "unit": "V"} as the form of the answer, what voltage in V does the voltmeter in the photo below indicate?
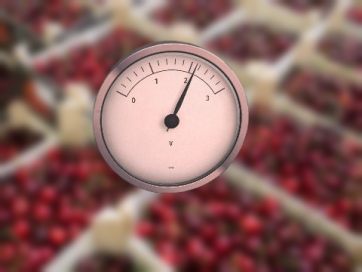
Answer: {"value": 2.1, "unit": "V"}
